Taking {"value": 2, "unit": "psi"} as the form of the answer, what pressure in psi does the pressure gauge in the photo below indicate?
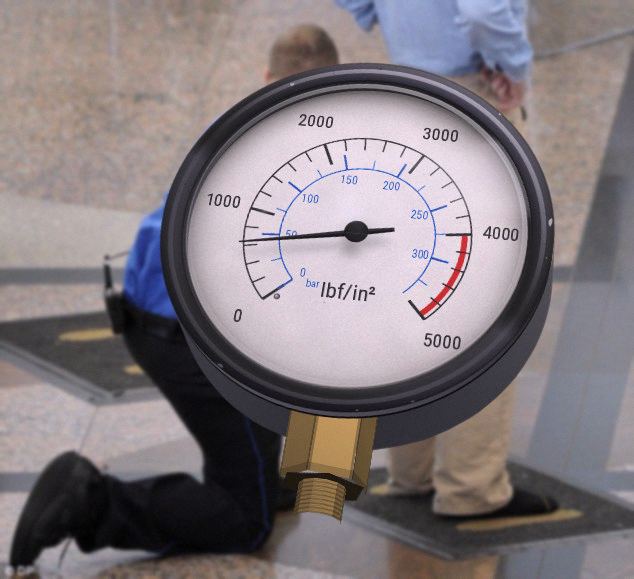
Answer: {"value": 600, "unit": "psi"}
